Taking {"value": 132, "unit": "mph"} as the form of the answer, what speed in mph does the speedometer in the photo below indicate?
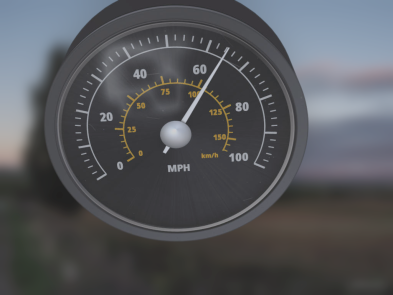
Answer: {"value": 64, "unit": "mph"}
